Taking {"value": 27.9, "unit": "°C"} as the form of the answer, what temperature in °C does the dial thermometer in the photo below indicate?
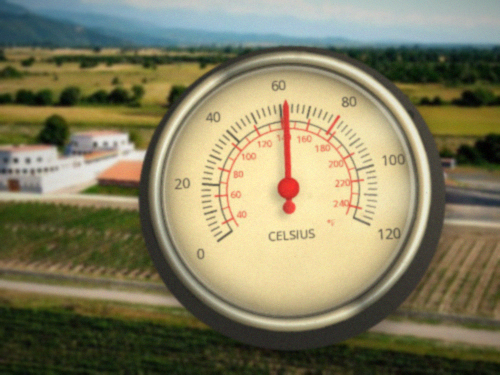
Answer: {"value": 62, "unit": "°C"}
